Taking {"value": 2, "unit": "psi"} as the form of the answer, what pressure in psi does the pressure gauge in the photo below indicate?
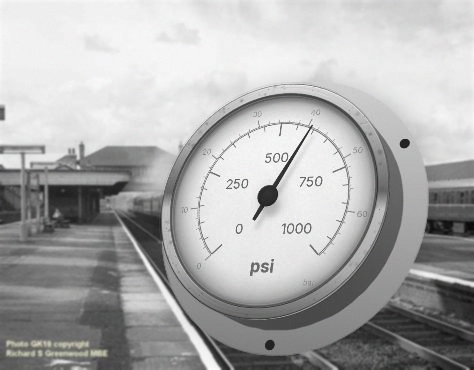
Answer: {"value": 600, "unit": "psi"}
